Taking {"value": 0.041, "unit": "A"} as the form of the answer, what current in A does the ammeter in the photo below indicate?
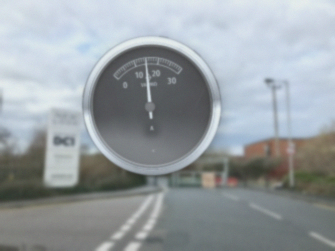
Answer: {"value": 15, "unit": "A"}
